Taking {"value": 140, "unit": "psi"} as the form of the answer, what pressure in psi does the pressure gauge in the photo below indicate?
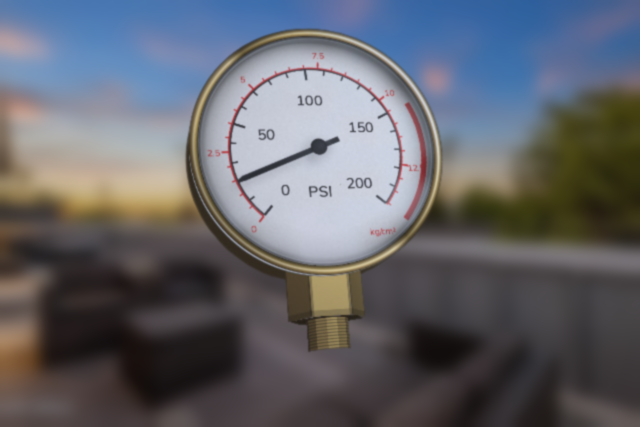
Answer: {"value": 20, "unit": "psi"}
